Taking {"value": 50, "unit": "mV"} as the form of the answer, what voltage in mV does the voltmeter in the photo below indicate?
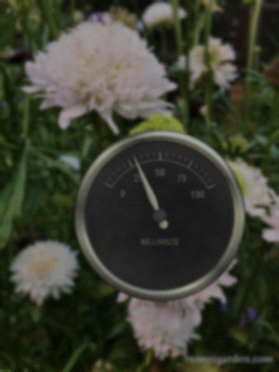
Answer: {"value": 30, "unit": "mV"}
